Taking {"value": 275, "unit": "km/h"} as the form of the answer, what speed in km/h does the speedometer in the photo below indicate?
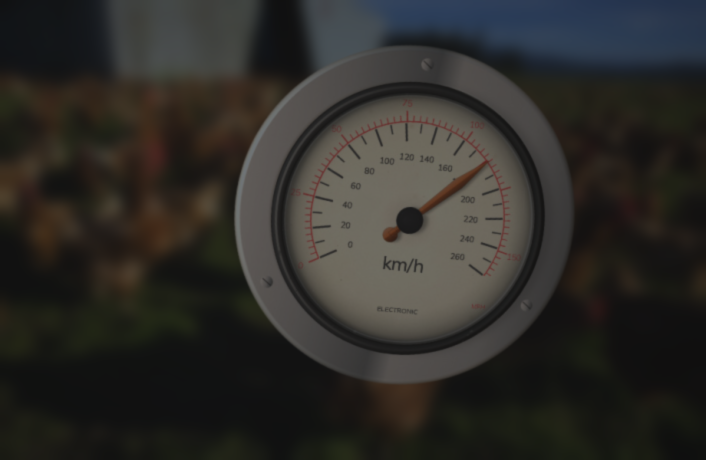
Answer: {"value": 180, "unit": "km/h"}
